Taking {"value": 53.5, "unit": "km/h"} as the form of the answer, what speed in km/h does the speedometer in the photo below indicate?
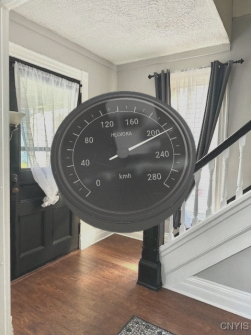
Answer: {"value": 210, "unit": "km/h"}
